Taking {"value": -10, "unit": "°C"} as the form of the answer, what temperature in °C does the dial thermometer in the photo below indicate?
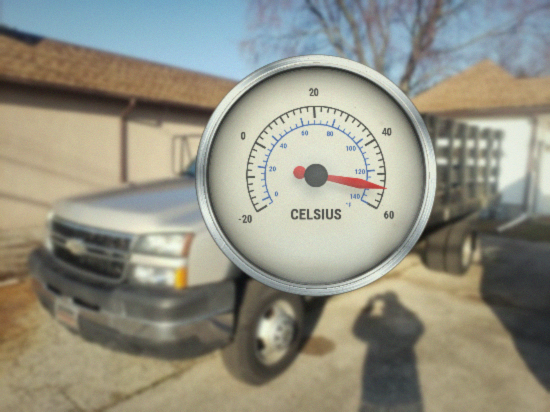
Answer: {"value": 54, "unit": "°C"}
